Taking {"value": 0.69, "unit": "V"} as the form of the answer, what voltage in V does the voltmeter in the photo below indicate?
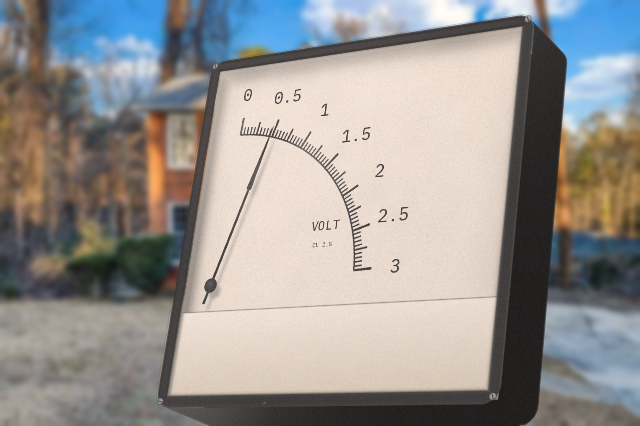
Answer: {"value": 0.5, "unit": "V"}
